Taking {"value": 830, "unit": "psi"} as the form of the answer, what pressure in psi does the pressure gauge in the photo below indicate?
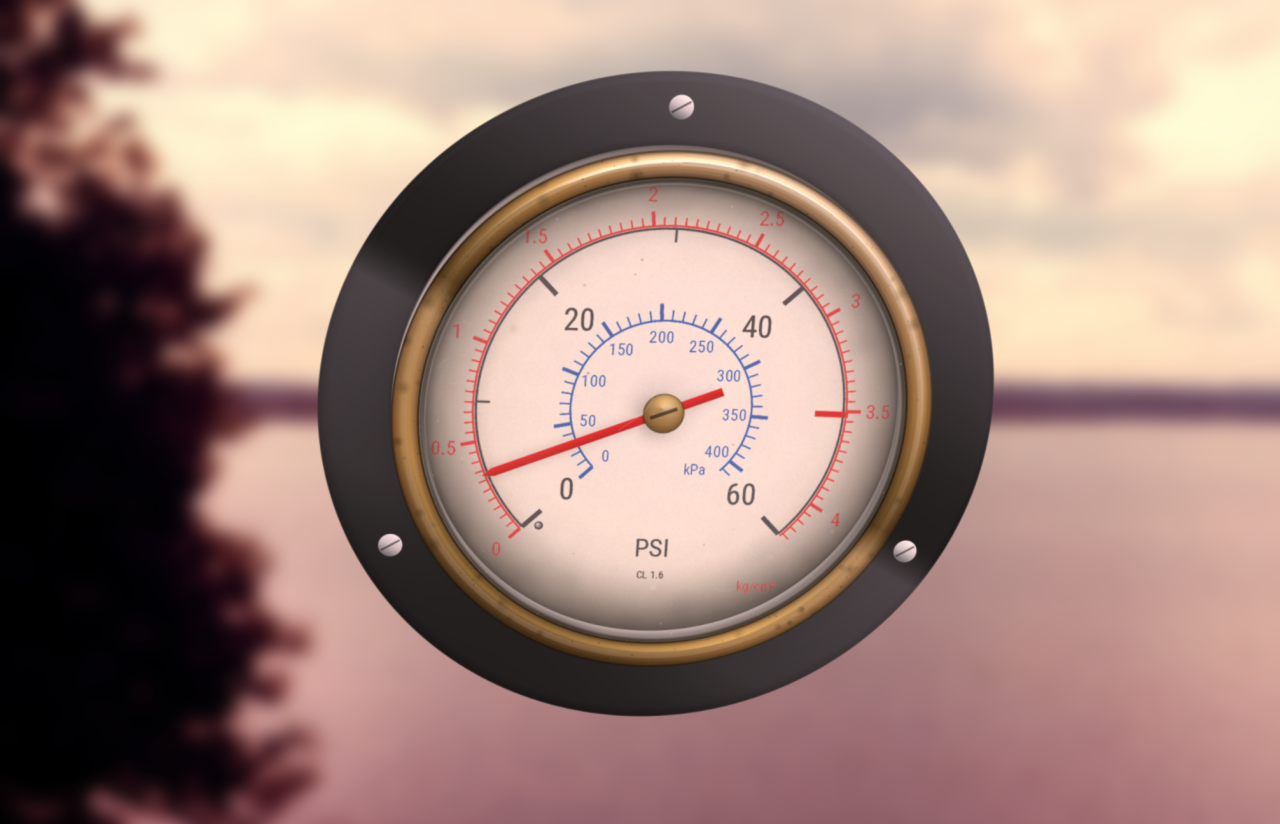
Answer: {"value": 5, "unit": "psi"}
